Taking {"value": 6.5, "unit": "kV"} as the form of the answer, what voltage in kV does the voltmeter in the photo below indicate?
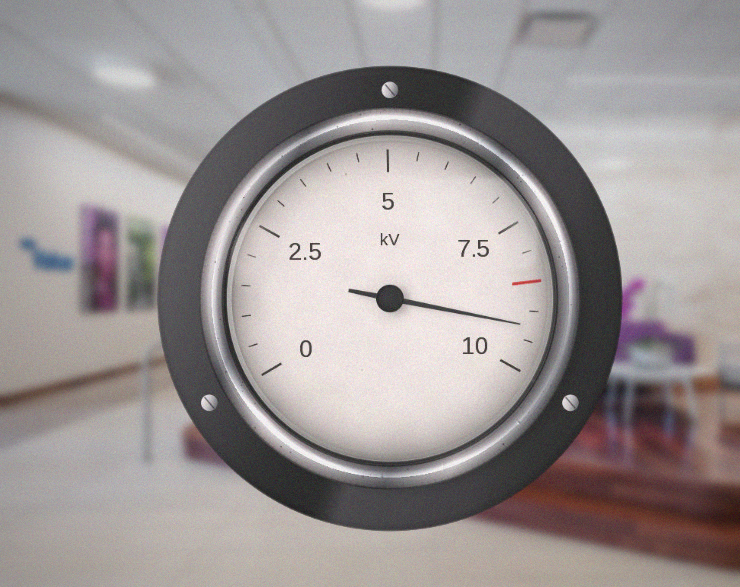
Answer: {"value": 9.25, "unit": "kV"}
